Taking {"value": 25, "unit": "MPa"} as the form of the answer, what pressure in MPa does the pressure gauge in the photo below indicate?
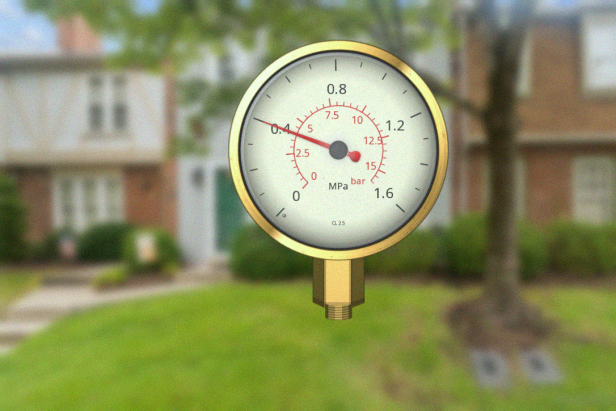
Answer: {"value": 0.4, "unit": "MPa"}
